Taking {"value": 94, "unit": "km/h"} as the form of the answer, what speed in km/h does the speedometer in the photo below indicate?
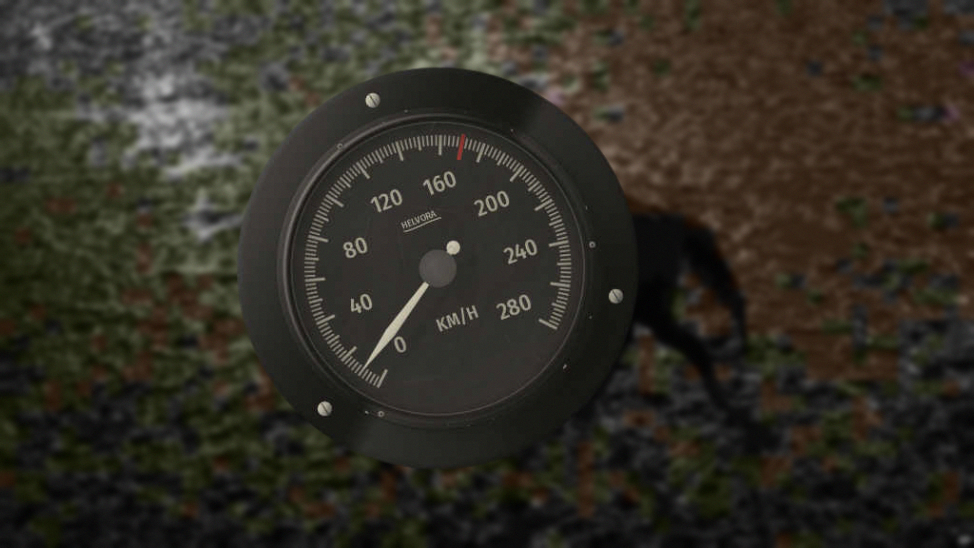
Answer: {"value": 10, "unit": "km/h"}
